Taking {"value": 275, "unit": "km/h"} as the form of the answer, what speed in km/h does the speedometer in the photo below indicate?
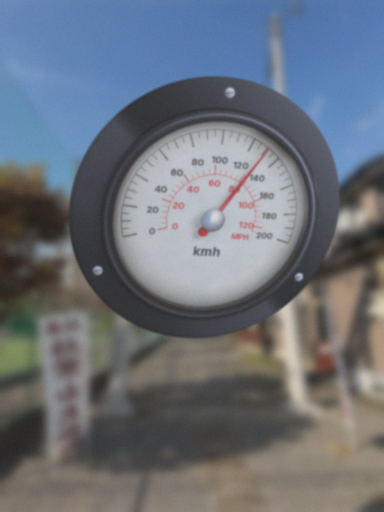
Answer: {"value": 130, "unit": "km/h"}
